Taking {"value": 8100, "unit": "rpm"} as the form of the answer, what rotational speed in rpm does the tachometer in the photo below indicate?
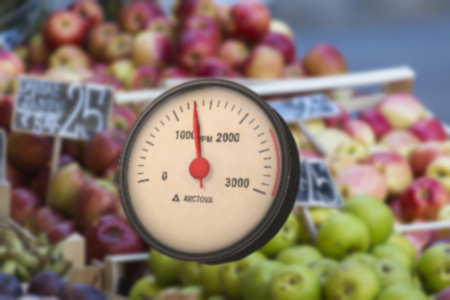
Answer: {"value": 1300, "unit": "rpm"}
